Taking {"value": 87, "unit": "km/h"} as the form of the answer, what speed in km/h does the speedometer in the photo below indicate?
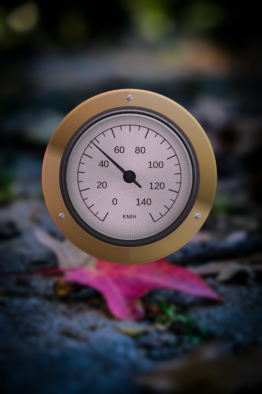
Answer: {"value": 47.5, "unit": "km/h"}
